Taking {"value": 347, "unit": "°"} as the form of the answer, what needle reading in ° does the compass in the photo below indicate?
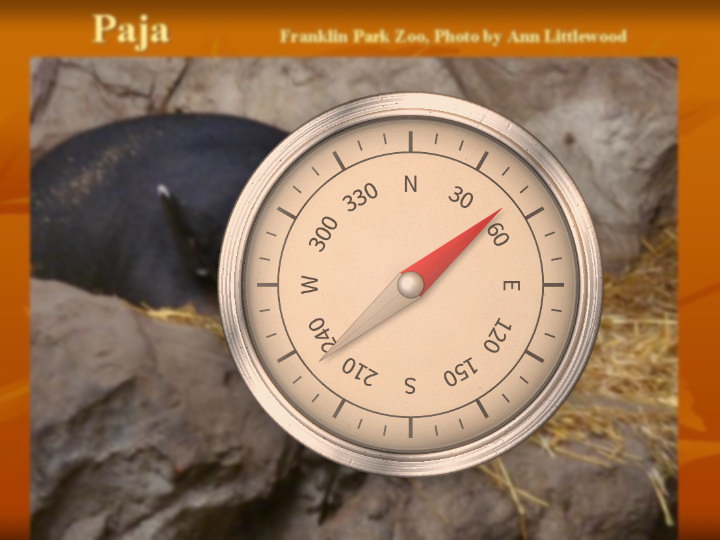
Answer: {"value": 50, "unit": "°"}
